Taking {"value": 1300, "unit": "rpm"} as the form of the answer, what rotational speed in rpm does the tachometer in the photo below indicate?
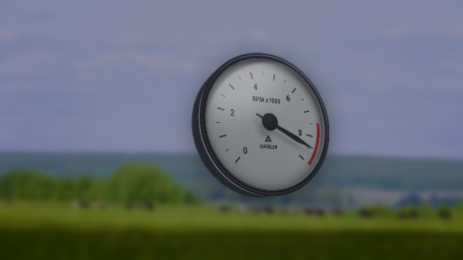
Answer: {"value": 8500, "unit": "rpm"}
